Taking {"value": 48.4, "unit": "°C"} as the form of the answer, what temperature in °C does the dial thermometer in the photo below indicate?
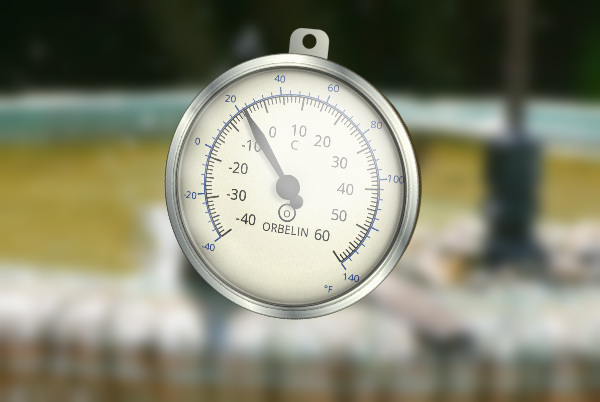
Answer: {"value": -5, "unit": "°C"}
